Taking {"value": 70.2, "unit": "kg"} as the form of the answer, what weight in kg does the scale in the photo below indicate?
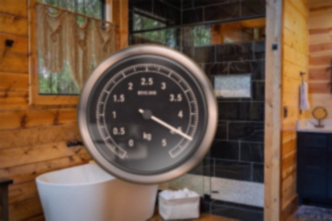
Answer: {"value": 4.5, "unit": "kg"}
